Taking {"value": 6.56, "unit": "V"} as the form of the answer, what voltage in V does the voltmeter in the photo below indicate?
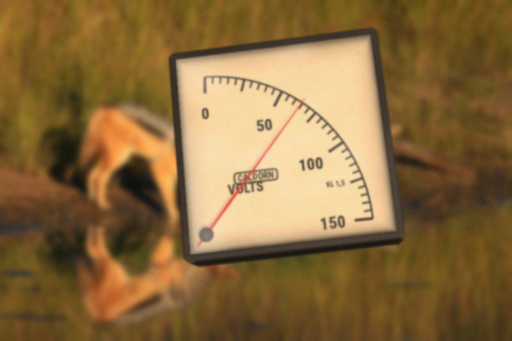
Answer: {"value": 65, "unit": "V"}
